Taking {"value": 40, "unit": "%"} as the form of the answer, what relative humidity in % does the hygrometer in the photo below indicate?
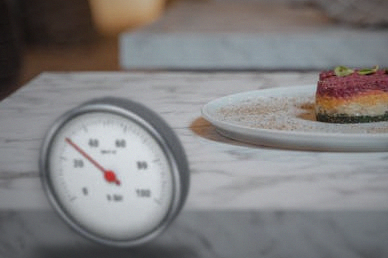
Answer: {"value": 30, "unit": "%"}
